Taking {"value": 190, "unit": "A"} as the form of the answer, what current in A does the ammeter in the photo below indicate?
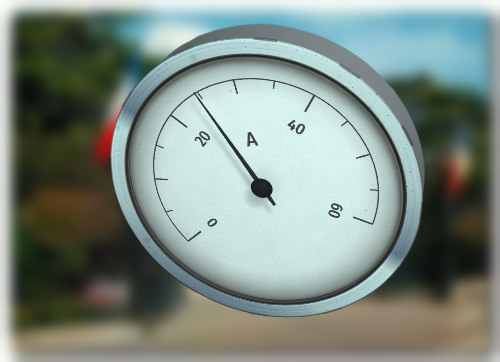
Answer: {"value": 25, "unit": "A"}
